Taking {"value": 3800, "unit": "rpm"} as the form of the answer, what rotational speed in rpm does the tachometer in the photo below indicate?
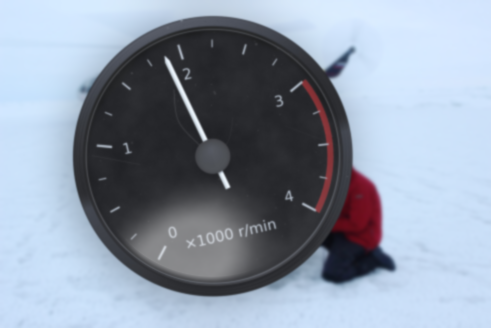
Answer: {"value": 1875, "unit": "rpm"}
